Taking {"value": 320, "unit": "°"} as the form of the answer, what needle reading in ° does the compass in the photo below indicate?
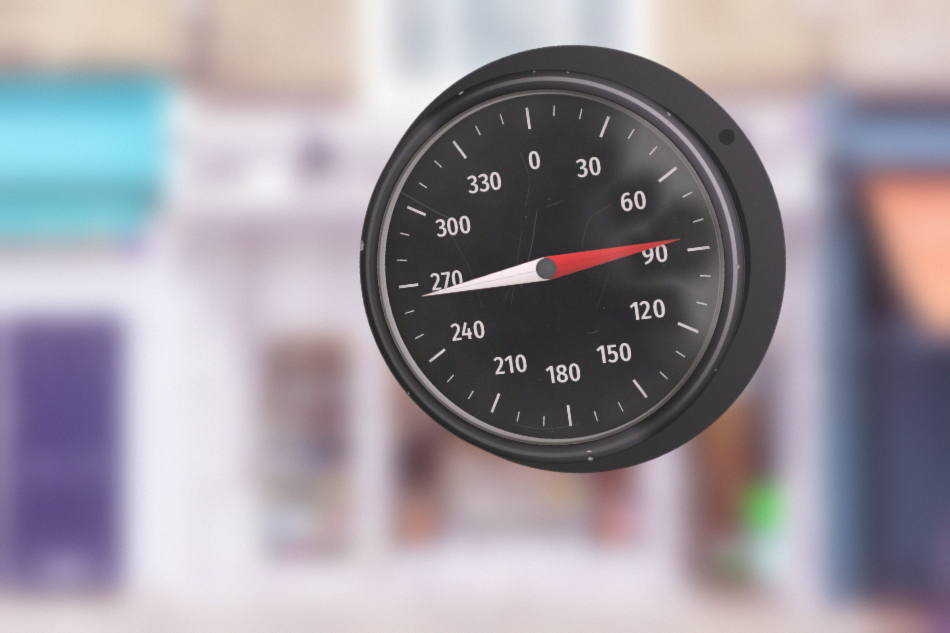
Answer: {"value": 85, "unit": "°"}
